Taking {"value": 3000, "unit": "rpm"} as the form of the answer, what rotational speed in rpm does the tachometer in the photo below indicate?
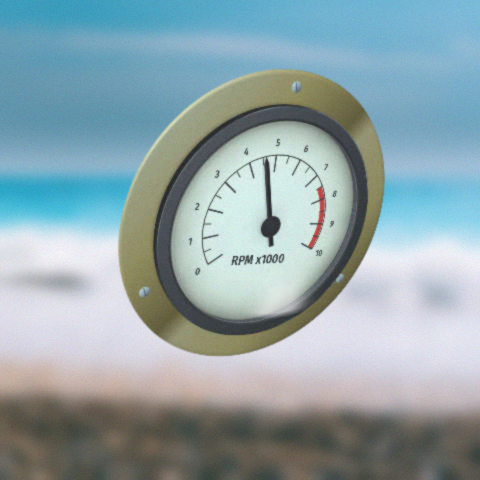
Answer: {"value": 4500, "unit": "rpm"}
